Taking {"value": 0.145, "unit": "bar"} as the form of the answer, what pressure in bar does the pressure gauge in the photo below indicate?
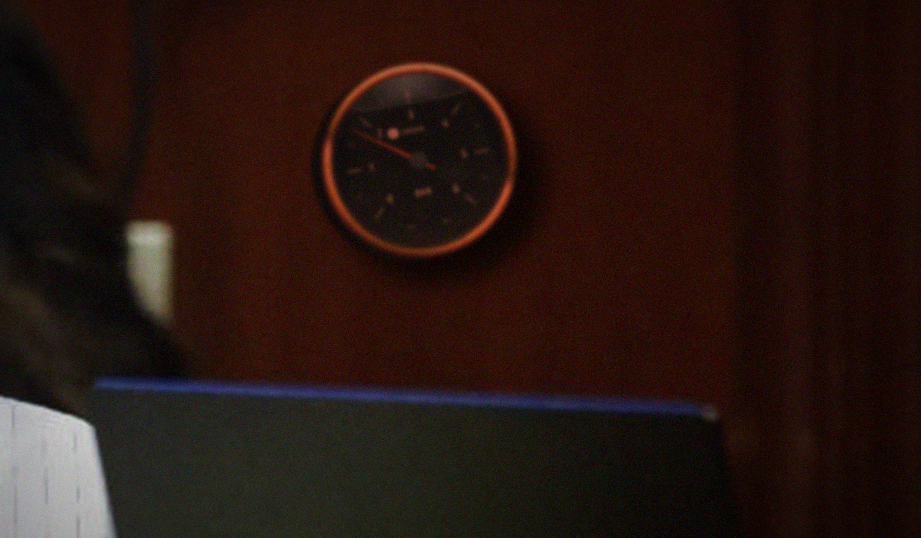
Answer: {"value": 1.75, "unit": "bar"}
